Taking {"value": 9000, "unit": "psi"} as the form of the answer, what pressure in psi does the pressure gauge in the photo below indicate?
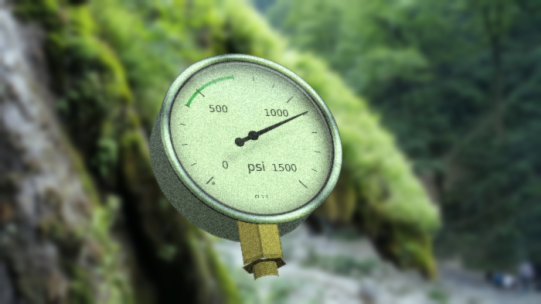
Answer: {"value": 1100, "unit": "psi"}
